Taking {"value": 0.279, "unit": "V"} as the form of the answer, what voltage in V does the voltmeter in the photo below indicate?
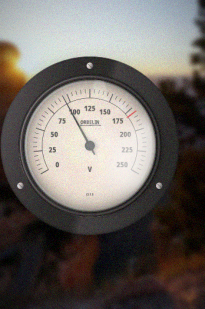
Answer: {"value": 95, "unit": "V"}
